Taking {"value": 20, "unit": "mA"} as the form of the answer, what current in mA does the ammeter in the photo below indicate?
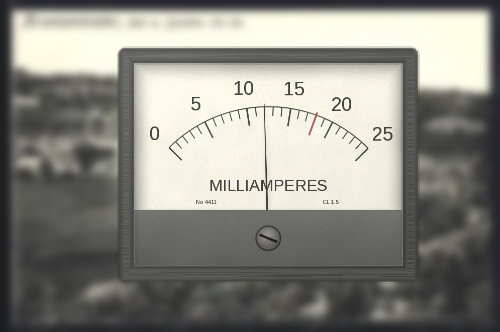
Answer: {"value": 12, "unit": "mA"}
